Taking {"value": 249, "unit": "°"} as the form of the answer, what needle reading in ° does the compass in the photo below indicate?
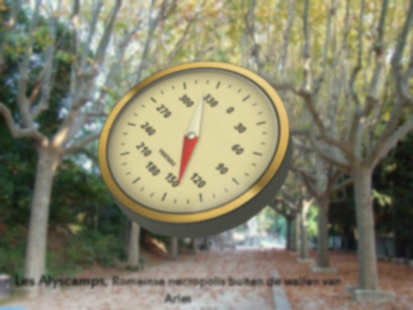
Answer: {"value": 140, "unit": "°"}
